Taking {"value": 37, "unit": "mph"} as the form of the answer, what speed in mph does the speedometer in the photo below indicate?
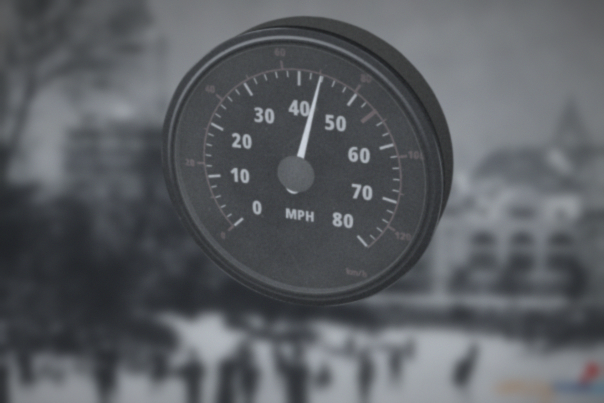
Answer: {"value": 44, "unit": "mph"}
